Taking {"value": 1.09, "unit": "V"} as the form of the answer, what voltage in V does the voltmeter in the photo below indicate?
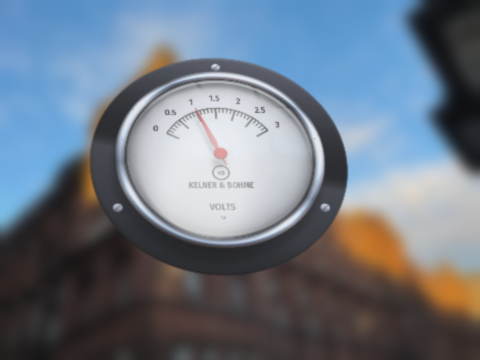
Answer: {"value": 1, "unit": "V"}
